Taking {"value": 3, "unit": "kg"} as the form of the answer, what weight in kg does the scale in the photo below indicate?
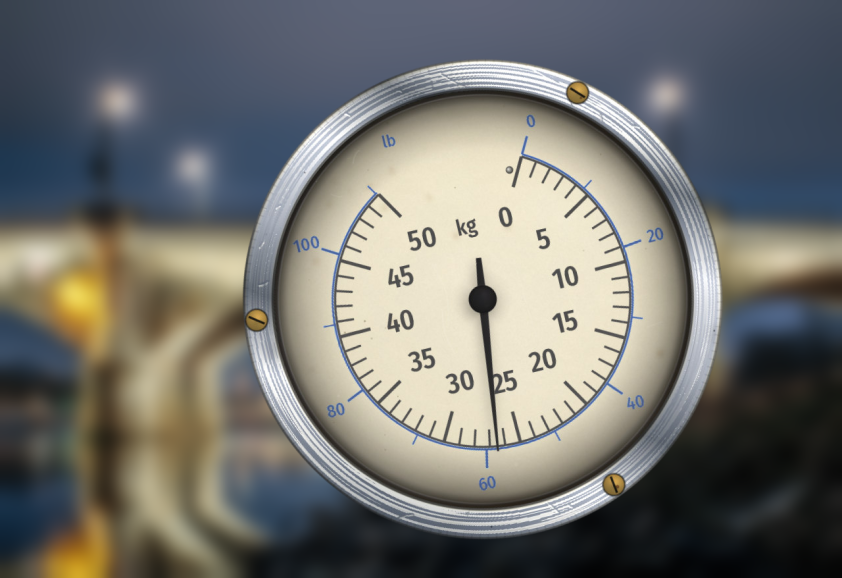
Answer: {"value": 26.5, "unit": "kg"}
